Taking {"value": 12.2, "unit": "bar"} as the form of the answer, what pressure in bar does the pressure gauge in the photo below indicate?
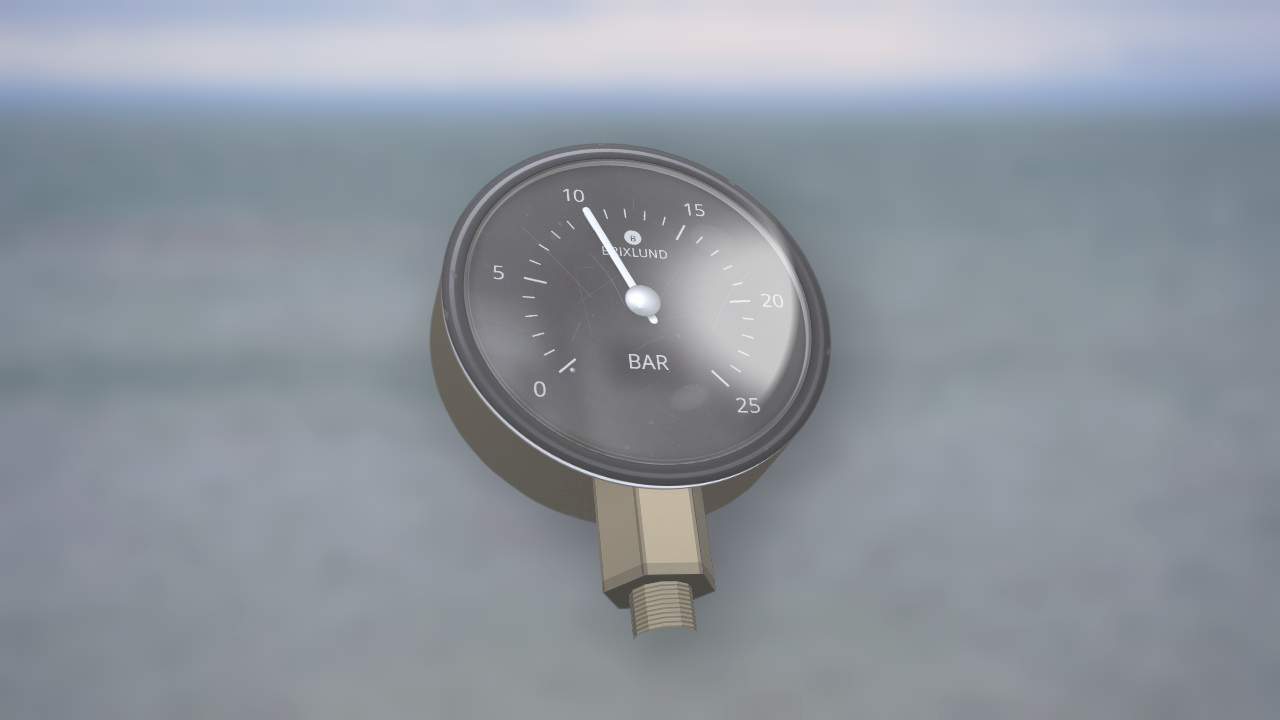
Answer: {"value": 10, "unit": "bar"}
